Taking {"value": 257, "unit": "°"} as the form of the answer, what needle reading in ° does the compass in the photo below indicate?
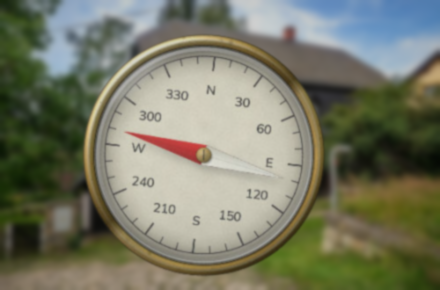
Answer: {"value": 280, "unit": "°"}
